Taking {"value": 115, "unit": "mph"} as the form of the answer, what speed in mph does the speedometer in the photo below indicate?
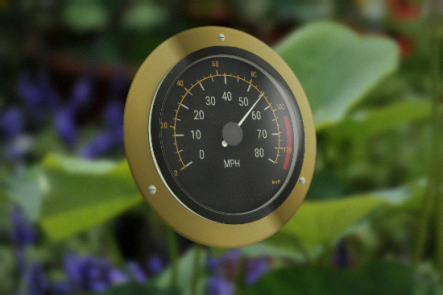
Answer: {"value": 55, "unit": "mph"}
